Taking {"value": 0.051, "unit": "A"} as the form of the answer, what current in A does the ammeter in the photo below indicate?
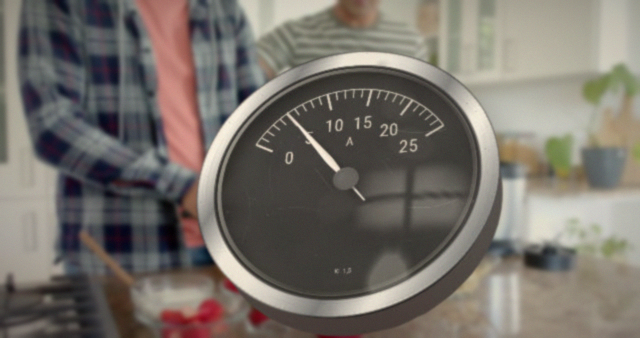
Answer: {"value": 5, "unit": "A"}
